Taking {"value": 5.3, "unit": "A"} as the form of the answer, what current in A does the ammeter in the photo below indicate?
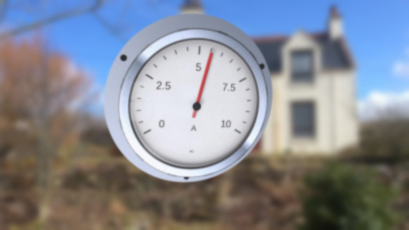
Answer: {"value": 5.5, "unit": "A"}
